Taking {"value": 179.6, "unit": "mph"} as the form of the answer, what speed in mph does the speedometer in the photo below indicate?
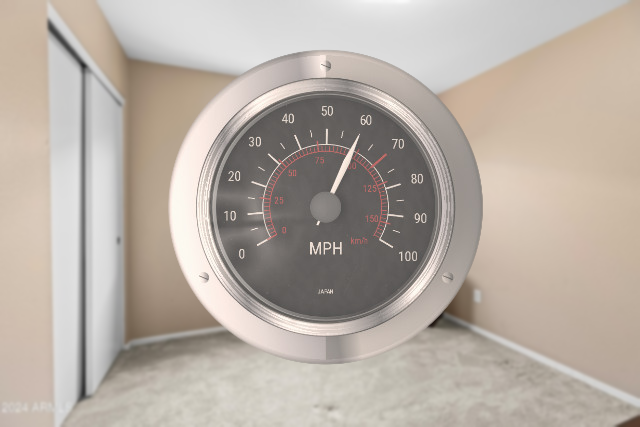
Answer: {"value": 60, "unit": "mph"}
